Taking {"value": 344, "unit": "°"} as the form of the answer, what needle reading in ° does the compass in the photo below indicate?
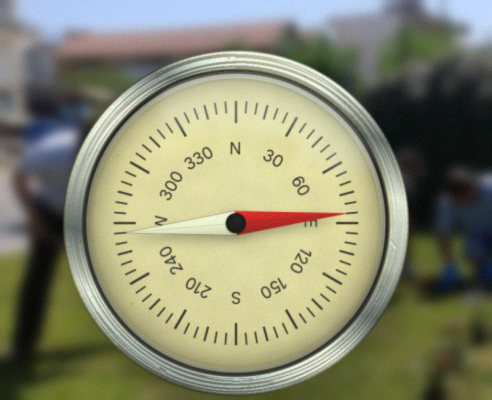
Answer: {"value": 85, "unit": "°"}
